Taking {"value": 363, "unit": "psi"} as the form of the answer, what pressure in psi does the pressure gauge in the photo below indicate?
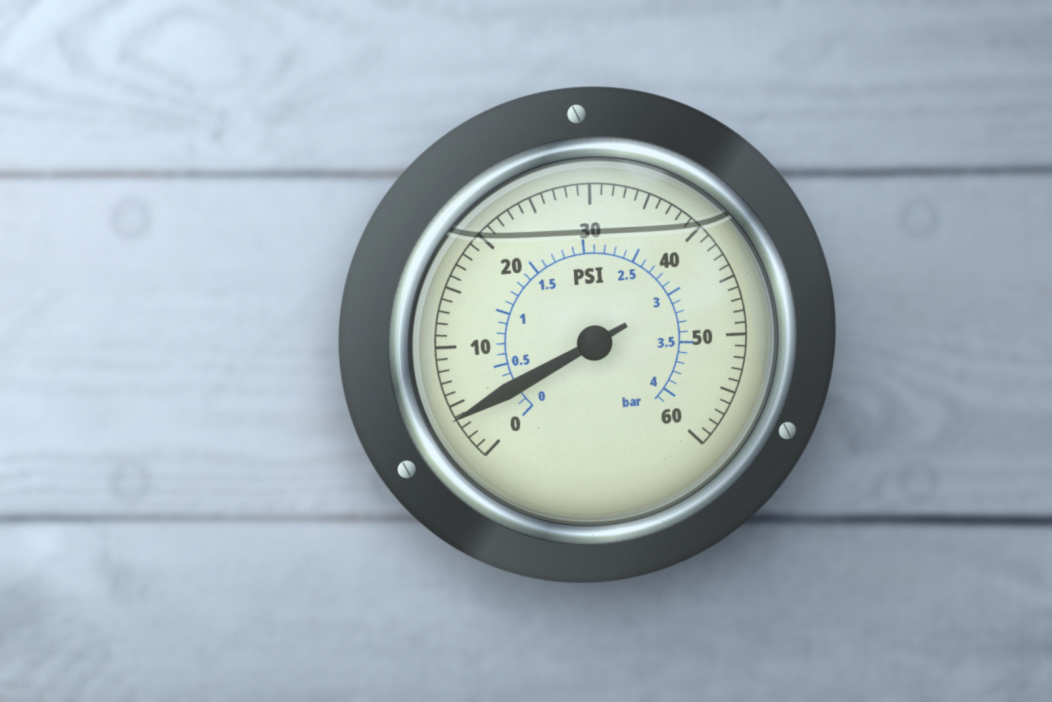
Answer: {"value": 4, "unit": "psi"}
